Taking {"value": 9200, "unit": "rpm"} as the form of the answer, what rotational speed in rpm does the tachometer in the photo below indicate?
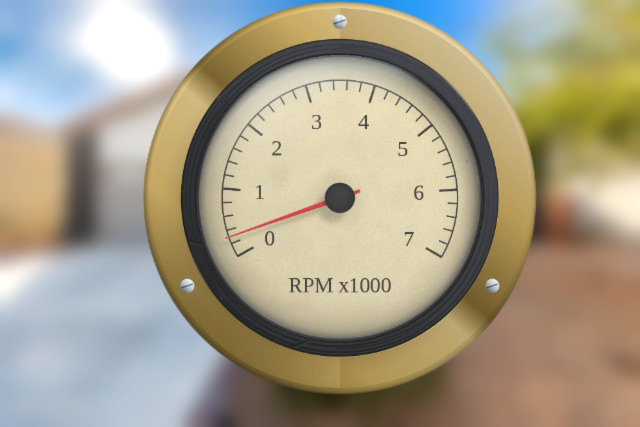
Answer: {"value": 300, "unit": "rpm"}
